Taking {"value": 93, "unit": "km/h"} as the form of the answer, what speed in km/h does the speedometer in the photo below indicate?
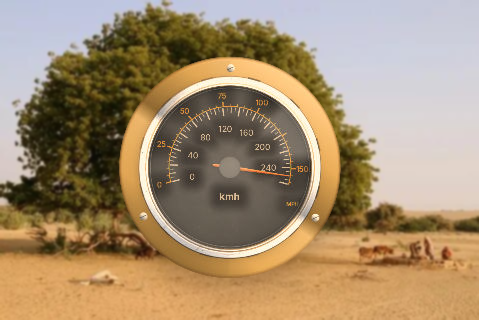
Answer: {"value": 250, "unit": "km/h"}
